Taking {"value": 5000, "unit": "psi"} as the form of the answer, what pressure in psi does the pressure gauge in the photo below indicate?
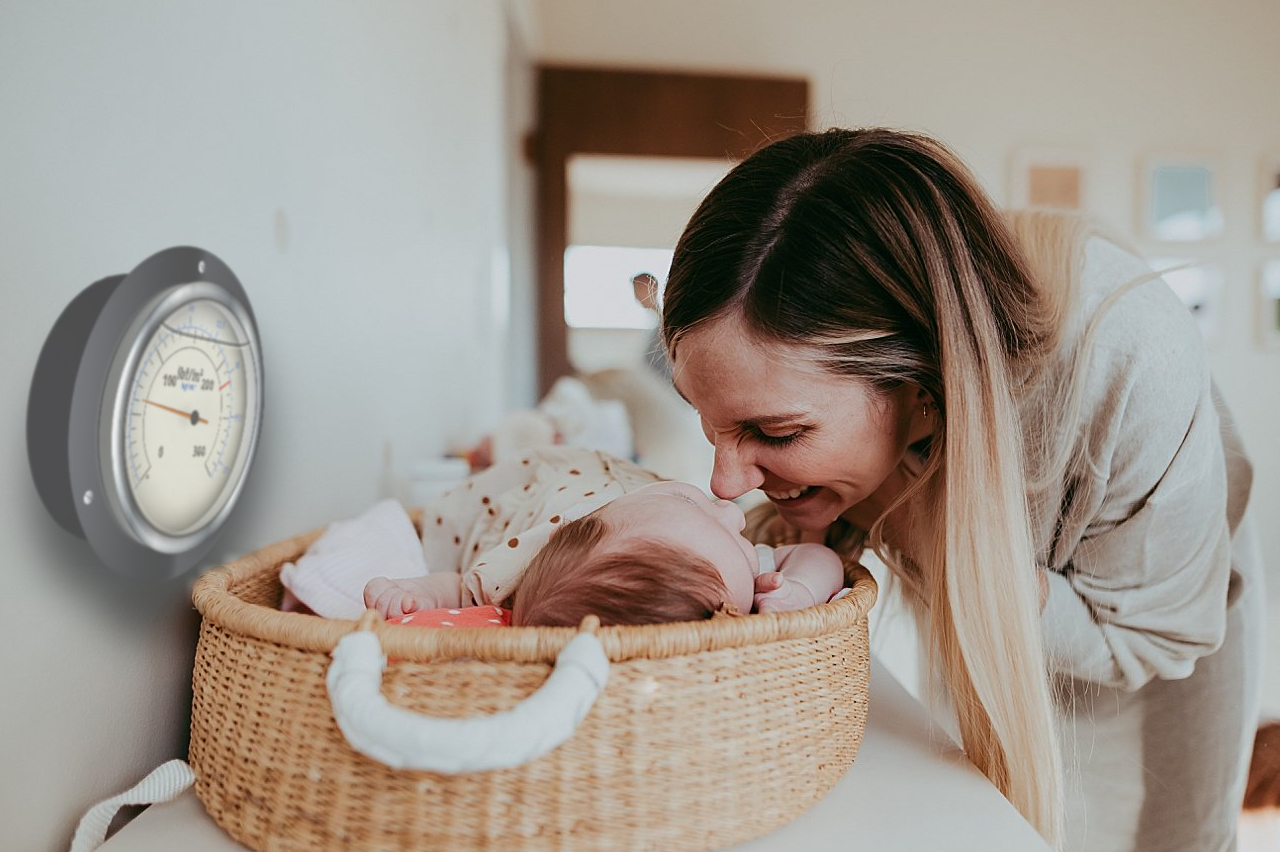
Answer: {"value": 60, "unit": "psi"}
